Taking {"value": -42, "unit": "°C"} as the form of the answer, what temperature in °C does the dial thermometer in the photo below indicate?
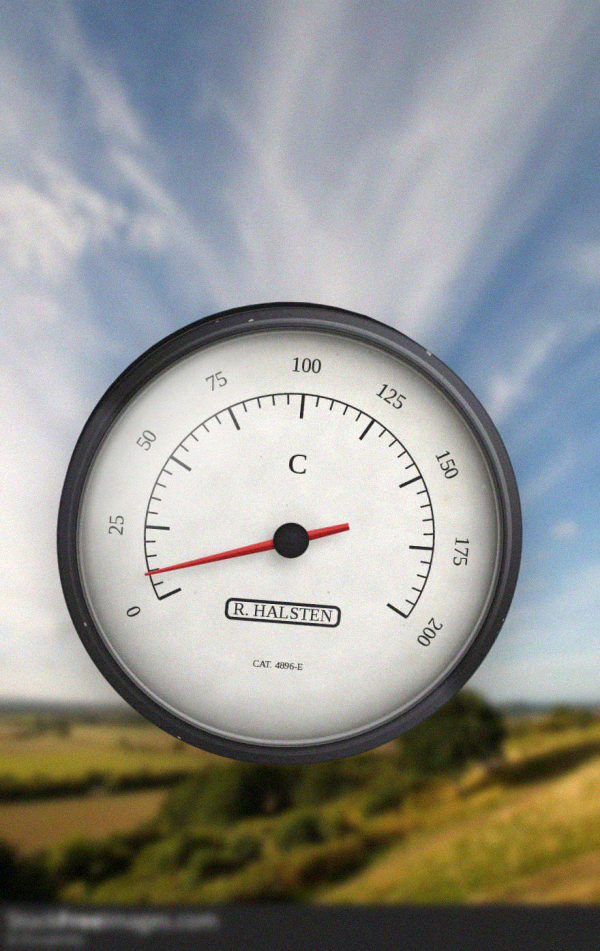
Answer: {"value": 10, "unit": "°C"}
